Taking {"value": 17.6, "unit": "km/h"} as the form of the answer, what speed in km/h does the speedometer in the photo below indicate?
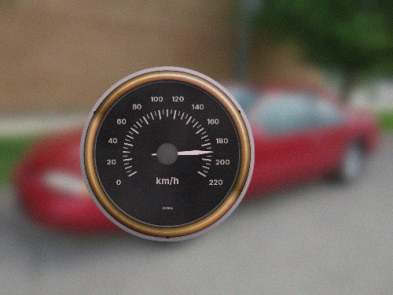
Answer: {"value": 190, "unit": "km/h"}
